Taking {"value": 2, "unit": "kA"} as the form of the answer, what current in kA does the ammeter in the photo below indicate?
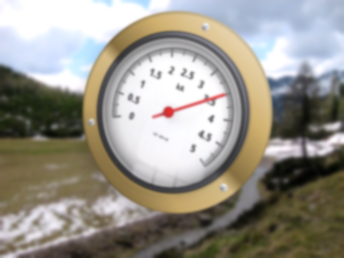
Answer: {"value": 3.5, "unit": "kA"}
